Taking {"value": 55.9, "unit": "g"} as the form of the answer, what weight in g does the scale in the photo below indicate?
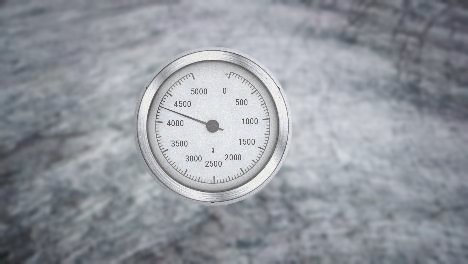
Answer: {"value": 4250, "unit": "g"}
